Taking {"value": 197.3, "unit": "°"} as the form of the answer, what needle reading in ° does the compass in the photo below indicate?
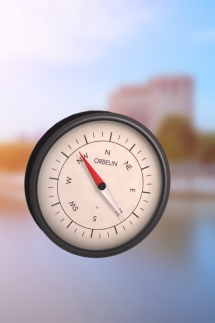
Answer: {"value": 315, "unit": "°"}
